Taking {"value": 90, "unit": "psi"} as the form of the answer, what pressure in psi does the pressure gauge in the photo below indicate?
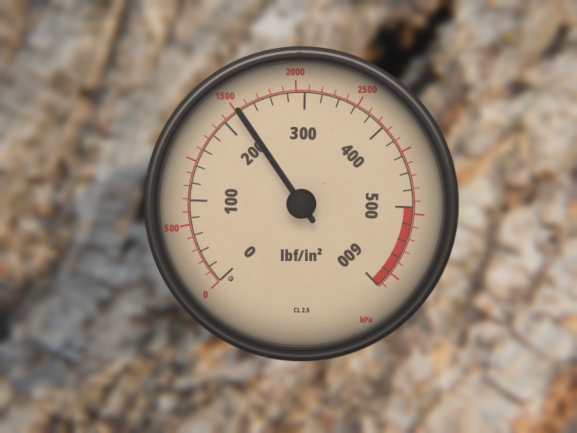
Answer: {"value": 220, "unit": "psi"}
